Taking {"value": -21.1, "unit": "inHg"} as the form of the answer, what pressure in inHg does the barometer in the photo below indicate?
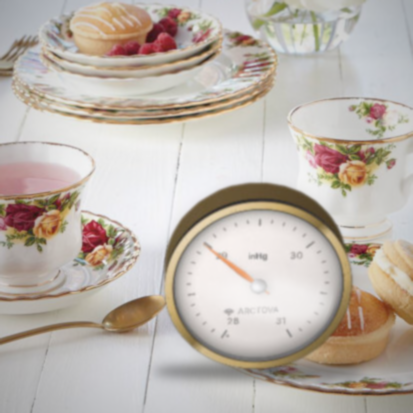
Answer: {"value": 29, "unit": "inHg"}
